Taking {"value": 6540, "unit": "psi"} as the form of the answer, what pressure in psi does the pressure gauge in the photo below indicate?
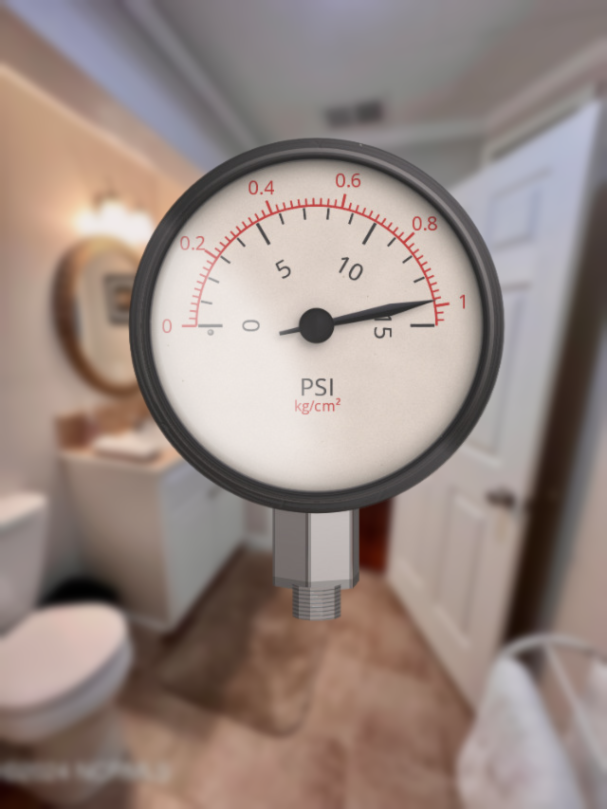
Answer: {"value": 14, "unit": "psi"}
